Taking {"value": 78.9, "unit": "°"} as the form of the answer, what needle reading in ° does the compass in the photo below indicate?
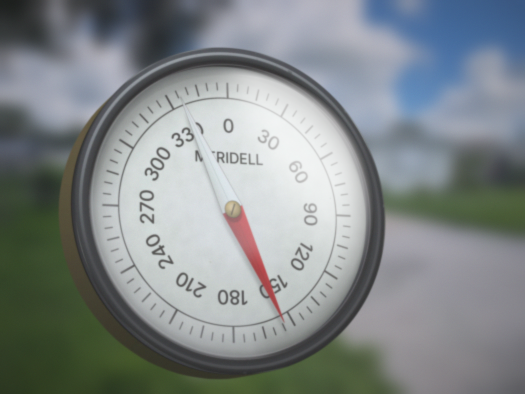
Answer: {"value": 155, "unit": "°"}
